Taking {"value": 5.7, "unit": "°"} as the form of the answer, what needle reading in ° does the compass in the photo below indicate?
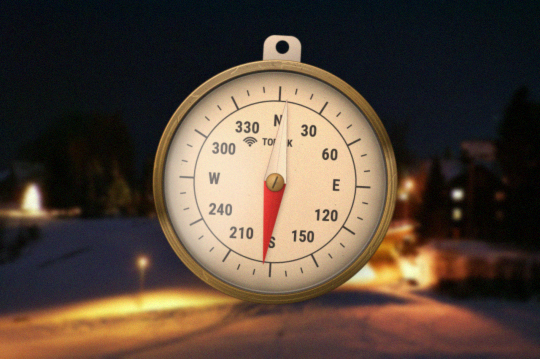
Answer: {"value": 185, "unit": "°"}
